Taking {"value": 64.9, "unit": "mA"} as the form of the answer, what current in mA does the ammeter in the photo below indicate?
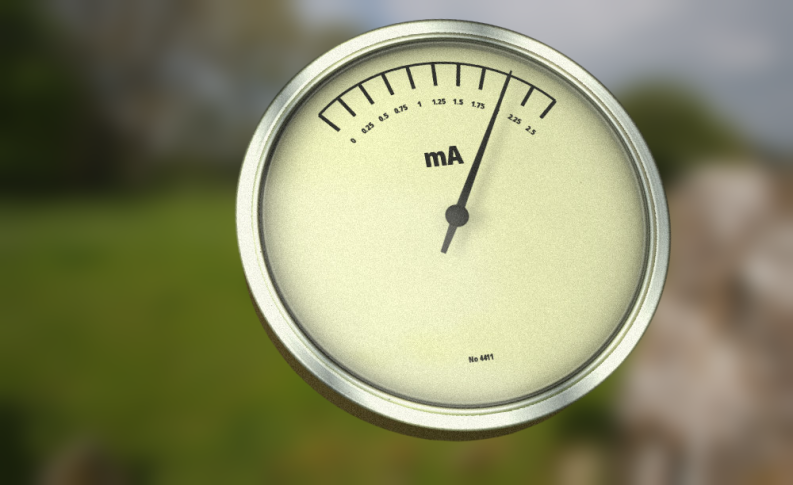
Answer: {"value": 2, "unit": "mA"}
